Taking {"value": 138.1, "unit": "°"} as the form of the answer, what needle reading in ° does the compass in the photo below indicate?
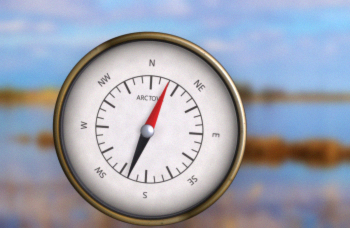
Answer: {"value": 20, "unit": "°"}
